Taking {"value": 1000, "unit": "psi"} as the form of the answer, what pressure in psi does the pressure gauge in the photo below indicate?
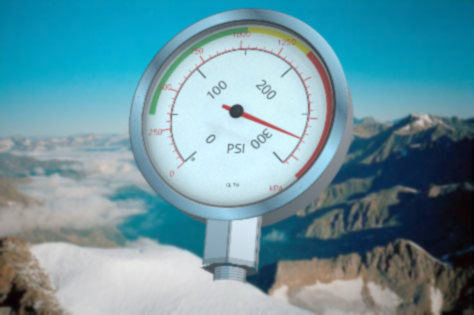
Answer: {"value": 275, "unit": "psi"}
